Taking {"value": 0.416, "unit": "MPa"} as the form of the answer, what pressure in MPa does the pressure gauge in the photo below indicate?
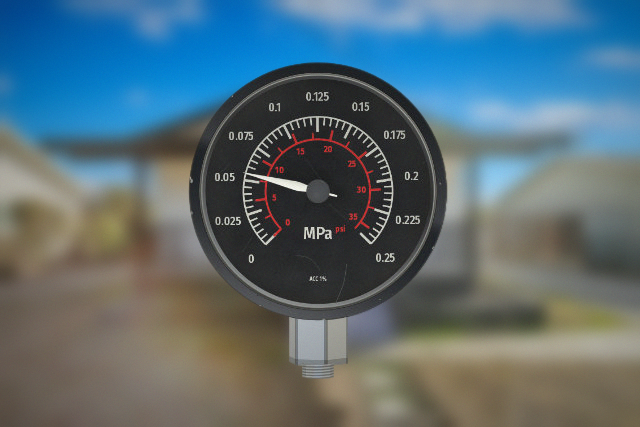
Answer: {"value": 0.055, "unit": "MPa"}
